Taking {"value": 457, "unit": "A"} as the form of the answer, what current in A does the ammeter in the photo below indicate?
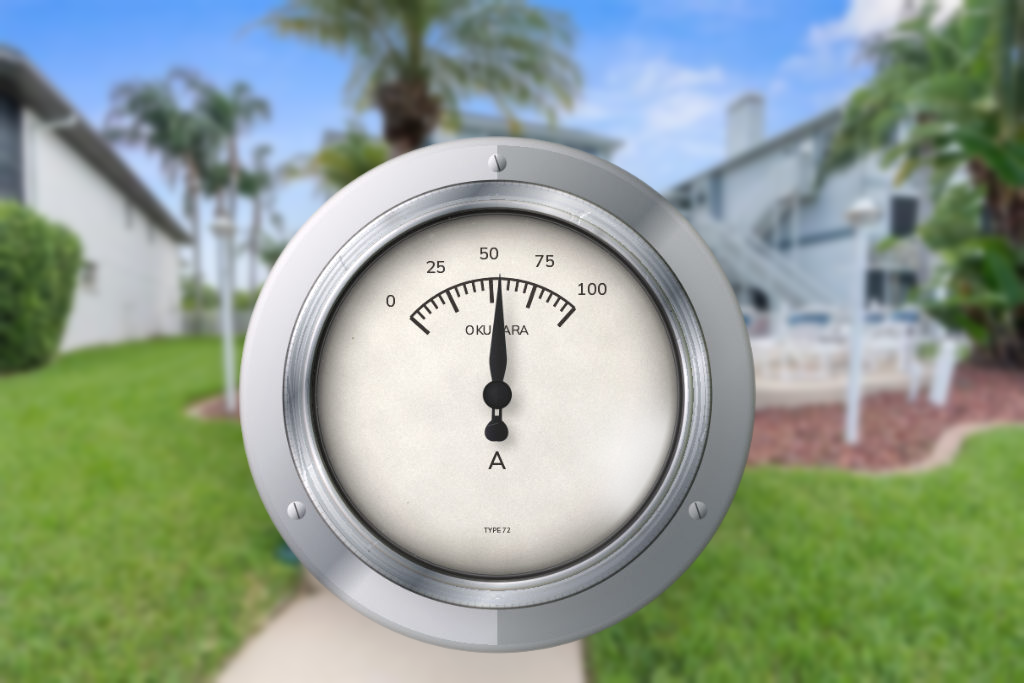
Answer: {"value": 55, "unit": "A"}
